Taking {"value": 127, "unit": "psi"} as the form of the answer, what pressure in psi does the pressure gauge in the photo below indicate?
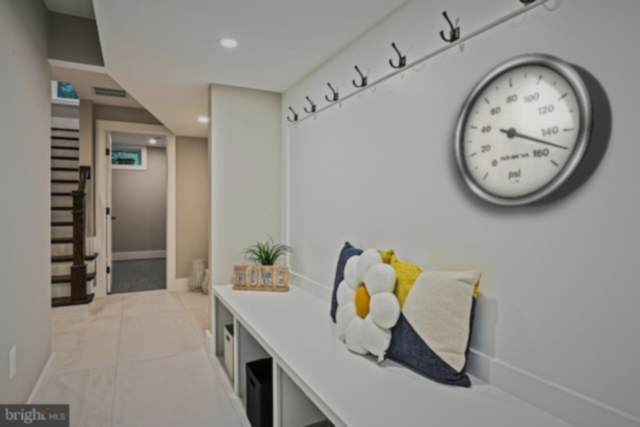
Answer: {"value": 150, "unit": "psi"}
